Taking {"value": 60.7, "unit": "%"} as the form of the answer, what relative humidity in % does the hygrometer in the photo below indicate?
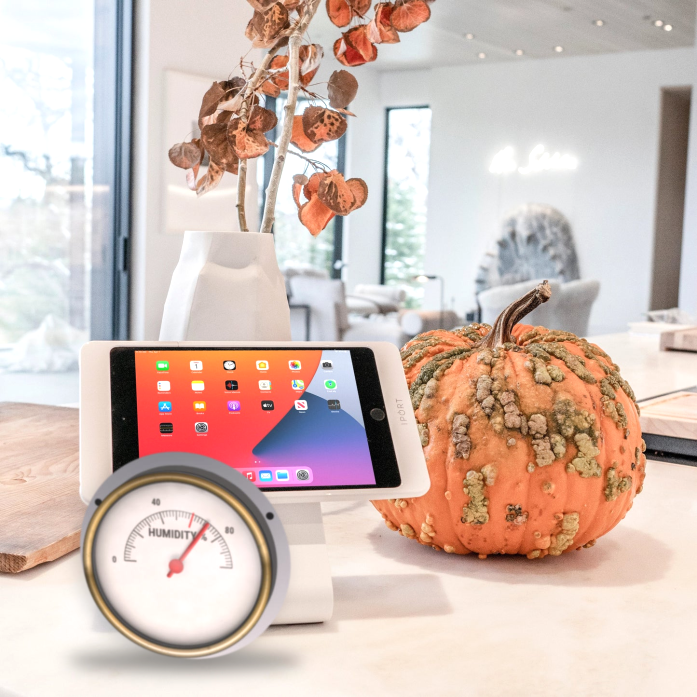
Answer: {"value": 70, "unit": "%"}
